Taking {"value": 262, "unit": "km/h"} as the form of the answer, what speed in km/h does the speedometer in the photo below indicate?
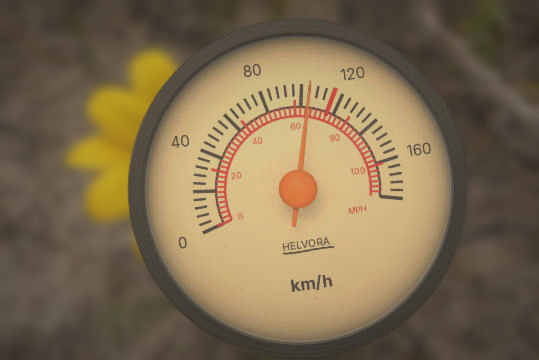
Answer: {"value": 104, "unit": "km/h"}
